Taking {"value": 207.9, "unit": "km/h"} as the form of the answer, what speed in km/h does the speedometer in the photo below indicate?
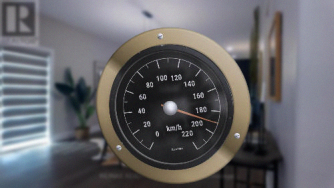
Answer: {"value": 190, "unit": "km/h"}
